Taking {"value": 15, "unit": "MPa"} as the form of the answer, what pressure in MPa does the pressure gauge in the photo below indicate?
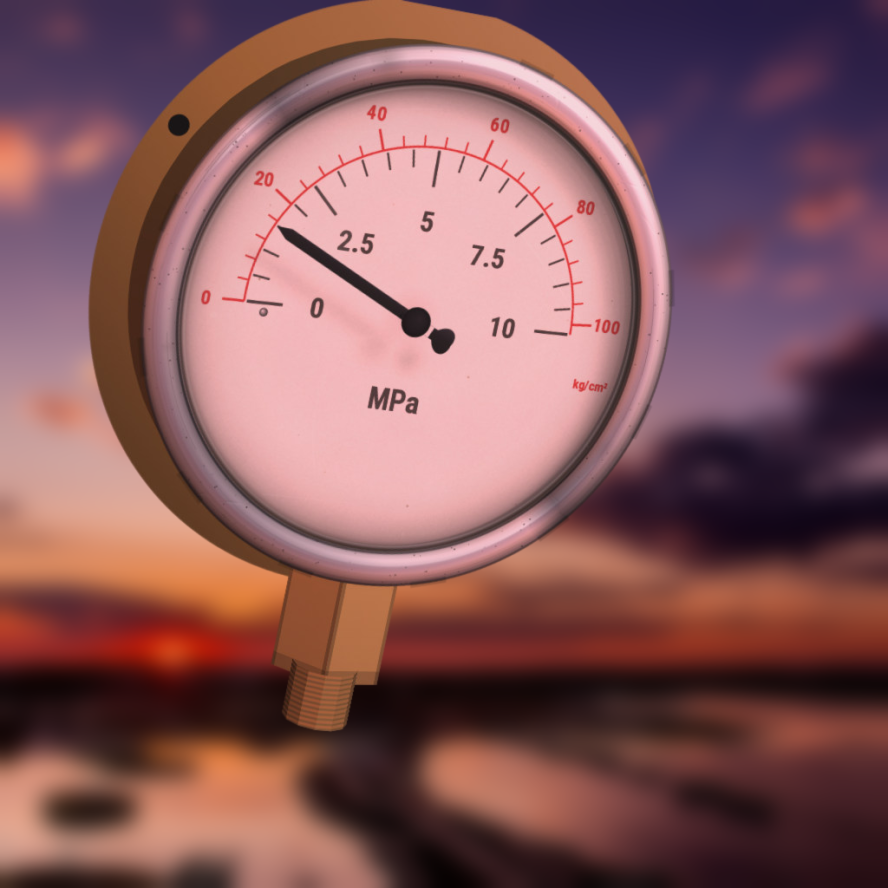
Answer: {"value": 1.5, "unit": "MPa"}
